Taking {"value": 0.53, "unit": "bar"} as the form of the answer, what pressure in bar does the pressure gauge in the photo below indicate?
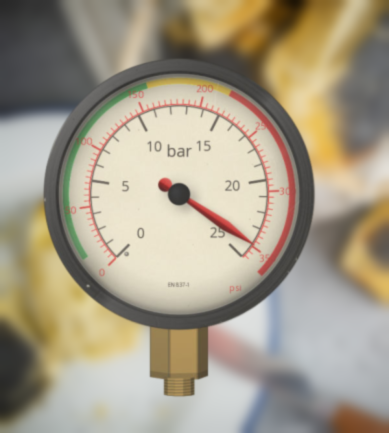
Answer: {"value": 24, "unit": "bar"}
